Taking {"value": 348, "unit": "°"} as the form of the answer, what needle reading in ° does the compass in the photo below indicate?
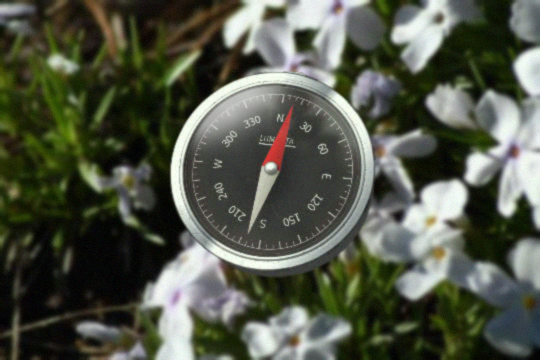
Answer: {"value": 10, "unit": "°"}
